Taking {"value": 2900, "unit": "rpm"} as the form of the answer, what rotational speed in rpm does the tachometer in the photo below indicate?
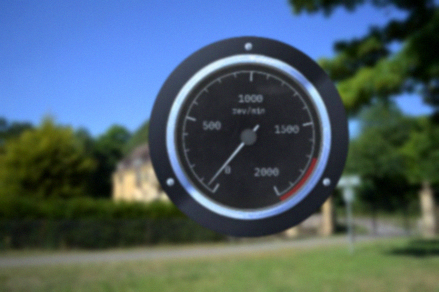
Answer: {"value": 50, "unit": "rpm"}
